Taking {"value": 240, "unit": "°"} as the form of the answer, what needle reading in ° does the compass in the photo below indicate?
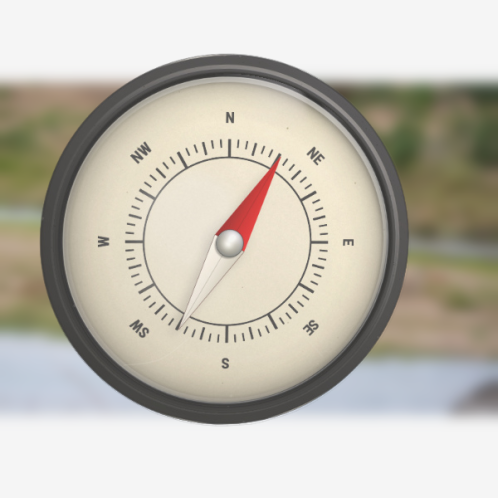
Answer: {"value": 30, "unit": "°"}
